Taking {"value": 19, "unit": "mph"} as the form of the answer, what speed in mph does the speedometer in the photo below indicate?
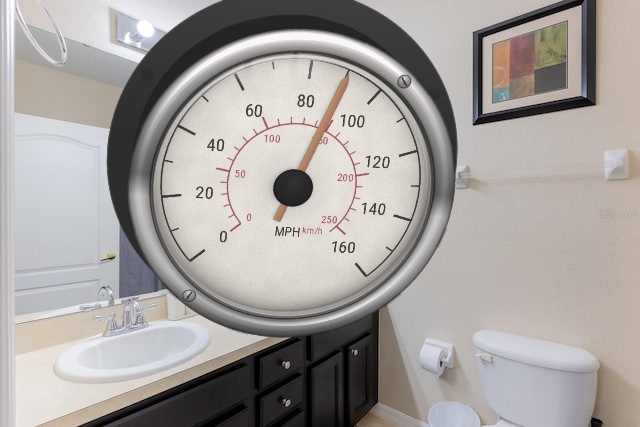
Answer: {"value": 90, "unit": "mph"}
